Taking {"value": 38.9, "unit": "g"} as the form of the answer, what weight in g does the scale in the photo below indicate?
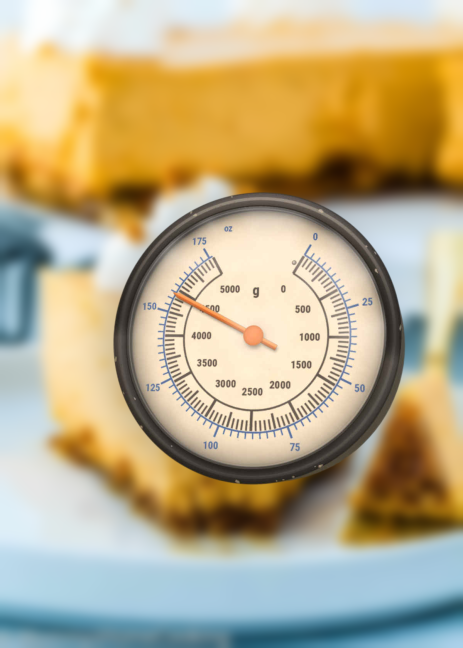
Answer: {"value": 4450, "unit": "g"}
